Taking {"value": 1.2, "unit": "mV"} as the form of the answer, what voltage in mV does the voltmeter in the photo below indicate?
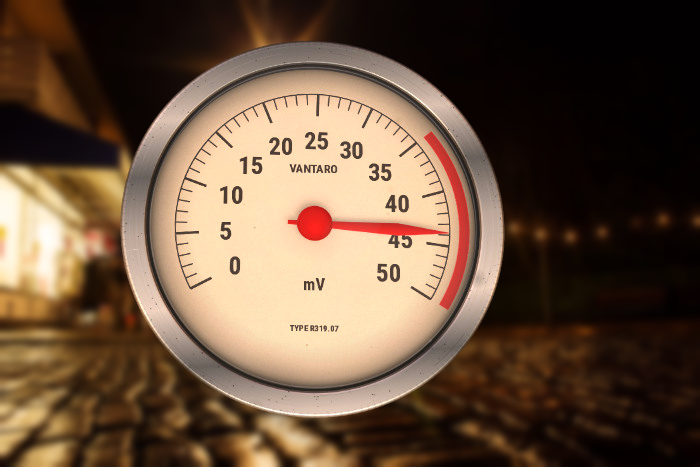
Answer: {"value": 44, "unit": "mV"}
